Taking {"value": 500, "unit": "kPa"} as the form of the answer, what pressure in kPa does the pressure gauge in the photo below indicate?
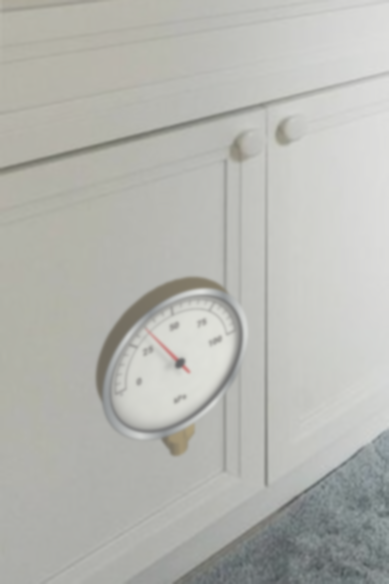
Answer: {"value": 35, "unit": "kPa"}
